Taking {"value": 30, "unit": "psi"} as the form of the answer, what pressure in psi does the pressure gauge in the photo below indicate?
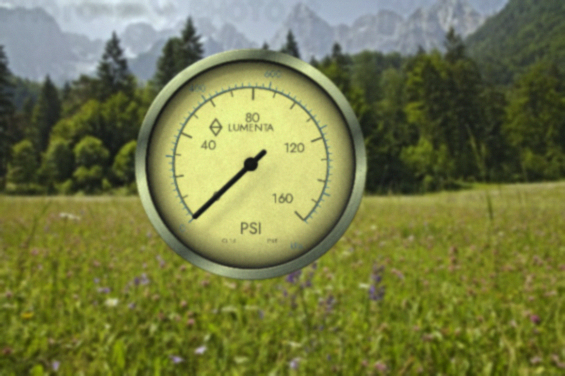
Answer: {"value": 0, "unit": "psi"}
